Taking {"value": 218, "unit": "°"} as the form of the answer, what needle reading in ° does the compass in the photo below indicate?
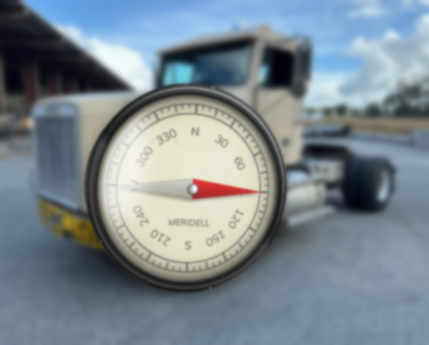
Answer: {"value": 90, "unit": "°"}
